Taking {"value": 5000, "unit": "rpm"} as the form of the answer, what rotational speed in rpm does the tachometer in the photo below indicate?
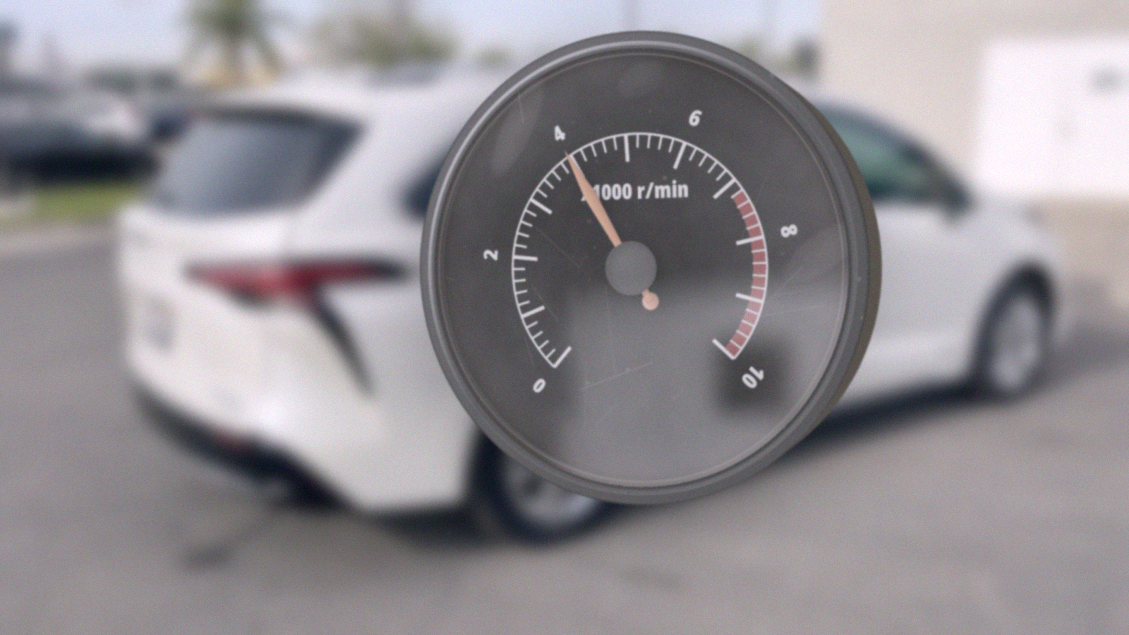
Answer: {"value": 4000, "unit": "rpm"}
